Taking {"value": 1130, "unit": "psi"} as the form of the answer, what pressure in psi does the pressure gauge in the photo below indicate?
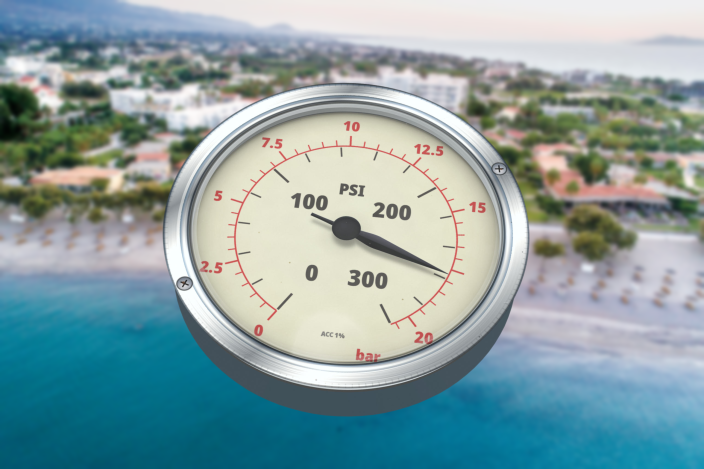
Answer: {"value": 260, "unit": "psi"}
